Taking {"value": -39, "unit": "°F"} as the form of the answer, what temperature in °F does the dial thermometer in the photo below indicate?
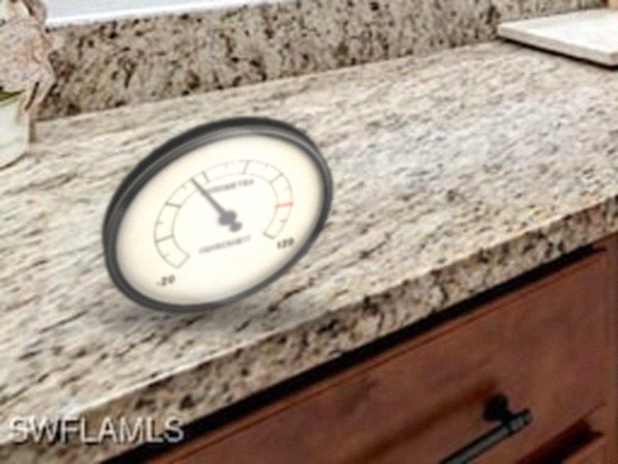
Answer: {"value": 35, "unit": "°F"}
